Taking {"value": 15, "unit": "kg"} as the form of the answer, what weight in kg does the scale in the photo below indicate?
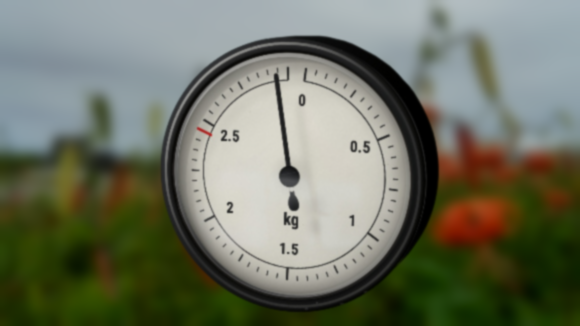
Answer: {"value": 2.95, "unit": "kg"}
